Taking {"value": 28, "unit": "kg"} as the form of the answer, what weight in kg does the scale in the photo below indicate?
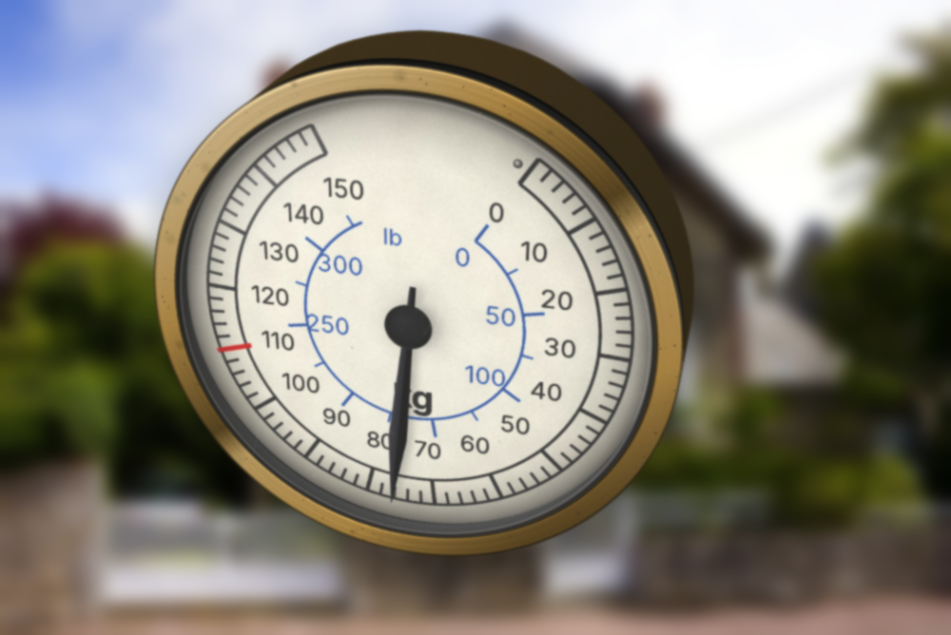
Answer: {"value": 76, "unit": "kg"}
